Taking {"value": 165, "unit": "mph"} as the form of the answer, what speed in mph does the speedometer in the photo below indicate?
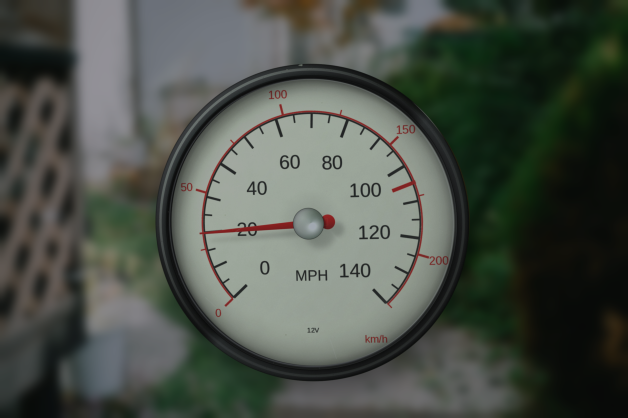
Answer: {"value": 20, "unit": "mph"}
